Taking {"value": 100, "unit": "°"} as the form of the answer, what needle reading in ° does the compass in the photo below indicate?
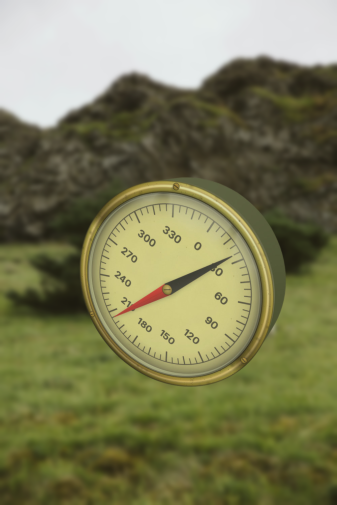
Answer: {"value": 205, "unit": "°"}
